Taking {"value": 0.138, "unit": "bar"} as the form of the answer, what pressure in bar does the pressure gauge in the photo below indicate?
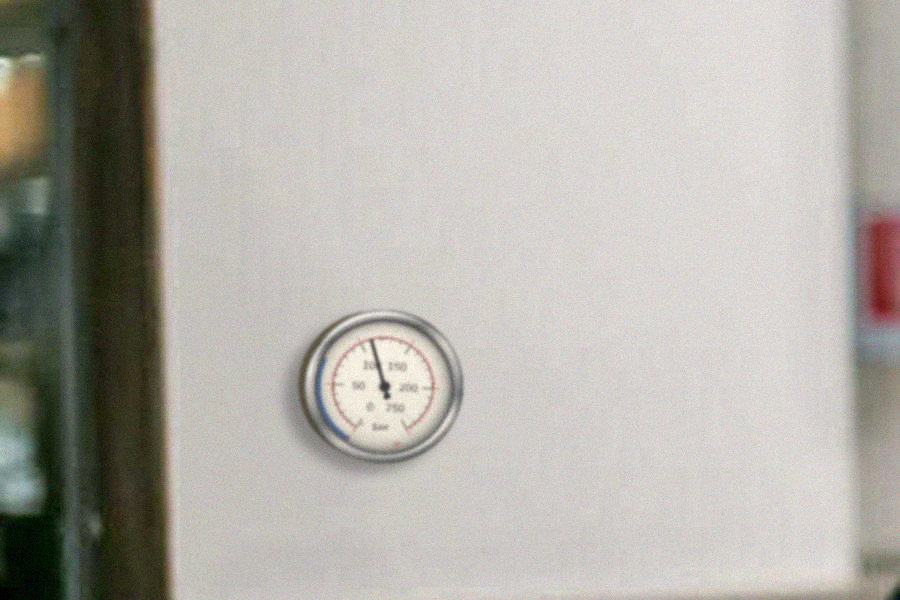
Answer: {"value": 110, "unit": "bar"}
